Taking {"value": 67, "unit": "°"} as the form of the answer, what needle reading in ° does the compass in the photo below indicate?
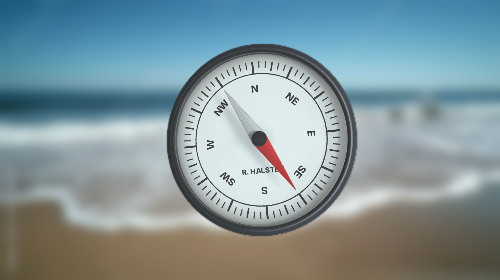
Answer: {"value": 150, "unit": "°"}
